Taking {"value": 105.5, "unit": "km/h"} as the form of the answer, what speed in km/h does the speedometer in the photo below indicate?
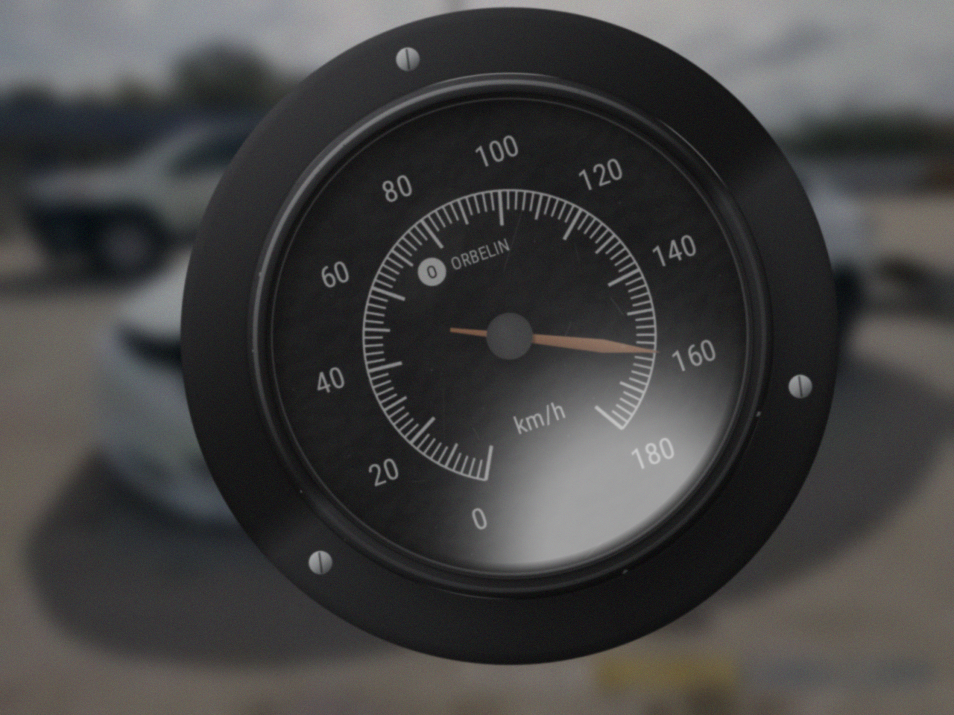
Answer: {"value": 160, "unit": "km/h"}
